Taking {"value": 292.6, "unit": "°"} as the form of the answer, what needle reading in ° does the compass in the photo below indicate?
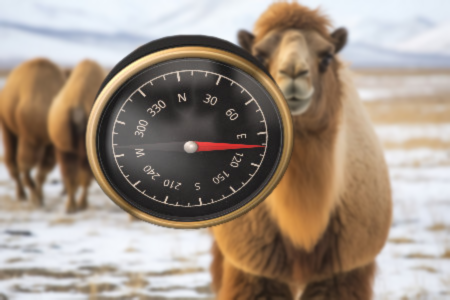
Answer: {"value": 100, "unit": "°"}
